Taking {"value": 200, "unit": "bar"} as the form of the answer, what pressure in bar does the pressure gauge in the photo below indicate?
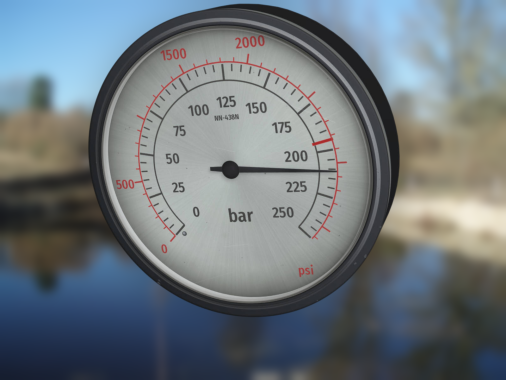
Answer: {"value": 210, "unit": "bar"}
